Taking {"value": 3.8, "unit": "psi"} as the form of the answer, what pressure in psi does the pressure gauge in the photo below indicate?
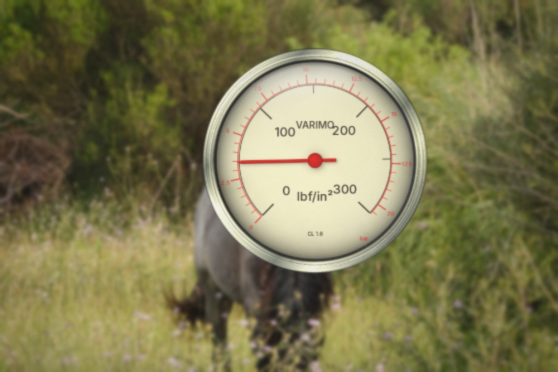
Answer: {"value": 50, "unit": "psi"}
